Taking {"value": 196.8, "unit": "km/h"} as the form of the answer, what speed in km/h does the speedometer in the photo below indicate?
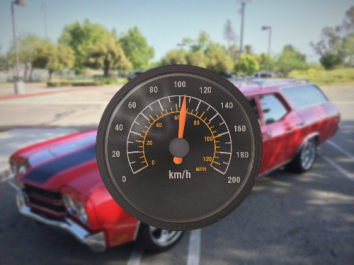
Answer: {"value": 105, "unit": "km/h"}
